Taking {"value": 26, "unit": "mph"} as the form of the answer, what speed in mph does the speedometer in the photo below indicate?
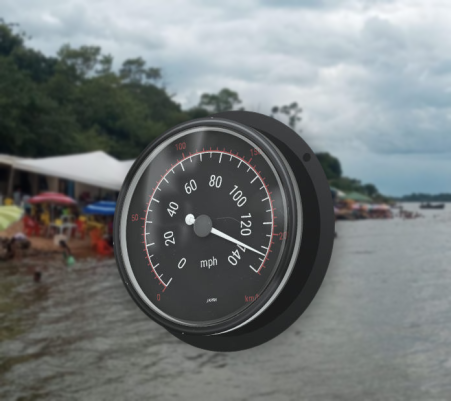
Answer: {"value": 132.5, "unit": "mph"}
